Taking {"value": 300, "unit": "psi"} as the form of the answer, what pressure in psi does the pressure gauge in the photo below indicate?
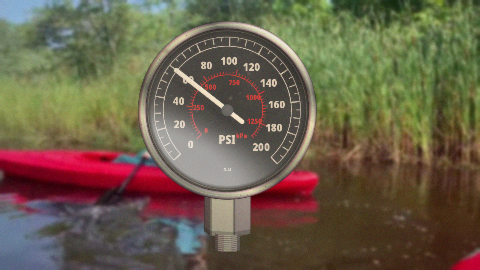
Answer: {"value": 60, "unit": "psi"}
